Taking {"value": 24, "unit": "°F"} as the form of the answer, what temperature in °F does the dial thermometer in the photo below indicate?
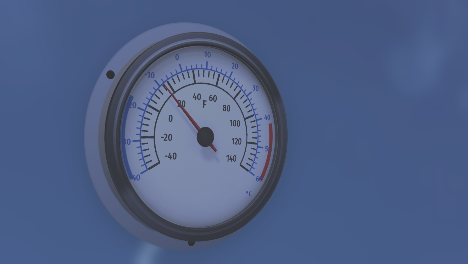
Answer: {"value": 16, "unit": "°F"}
